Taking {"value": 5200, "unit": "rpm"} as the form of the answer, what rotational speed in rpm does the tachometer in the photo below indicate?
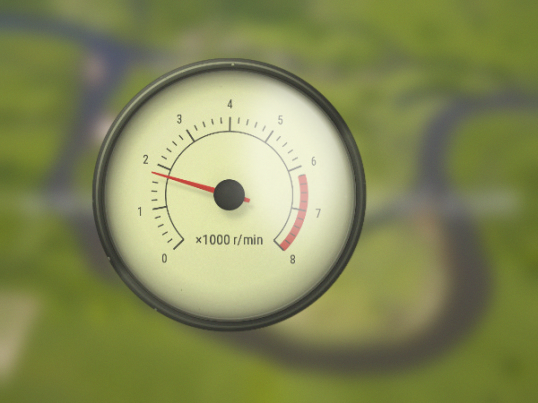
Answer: {"value": 1800, "unit": "rpm"}
